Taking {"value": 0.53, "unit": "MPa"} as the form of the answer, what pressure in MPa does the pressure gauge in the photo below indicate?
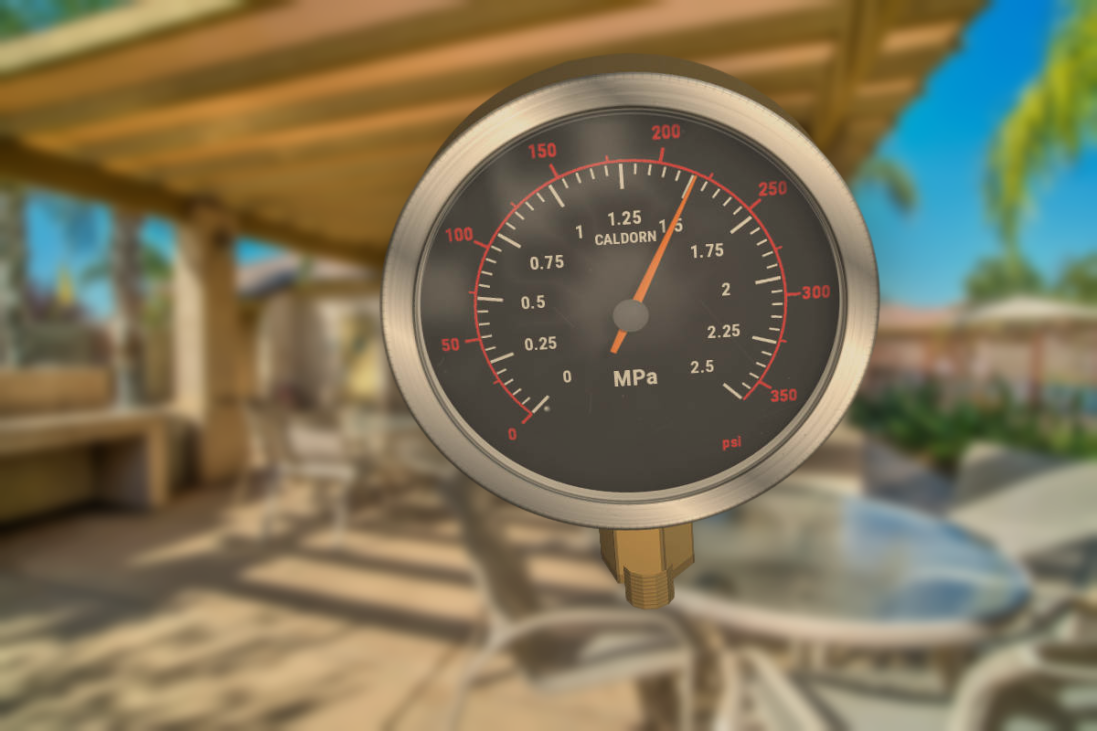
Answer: {"value": 1.5, "unit": "MPa"}
